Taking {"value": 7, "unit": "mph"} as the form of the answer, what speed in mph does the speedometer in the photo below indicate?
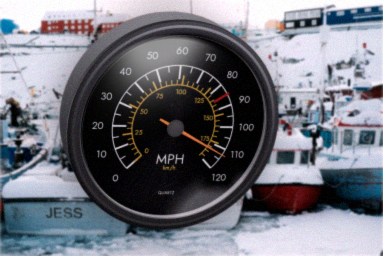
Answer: {"value": 112.5, "unit": "mph"}
